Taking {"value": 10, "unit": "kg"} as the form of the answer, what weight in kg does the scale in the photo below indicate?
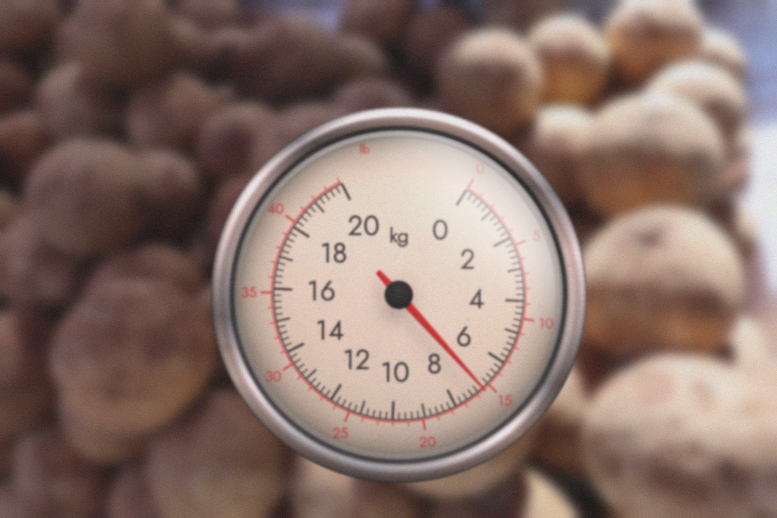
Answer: {"value": 7, "unit": "kg"}
